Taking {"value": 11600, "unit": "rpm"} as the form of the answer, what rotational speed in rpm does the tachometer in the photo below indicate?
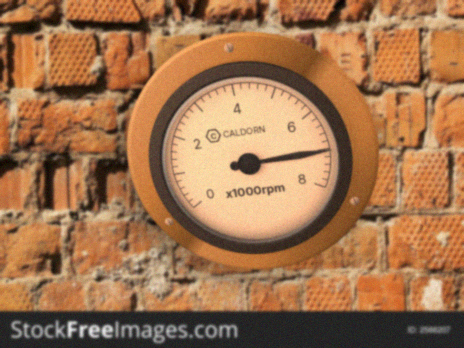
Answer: {"value": 7000, "unit": "rpm"}
